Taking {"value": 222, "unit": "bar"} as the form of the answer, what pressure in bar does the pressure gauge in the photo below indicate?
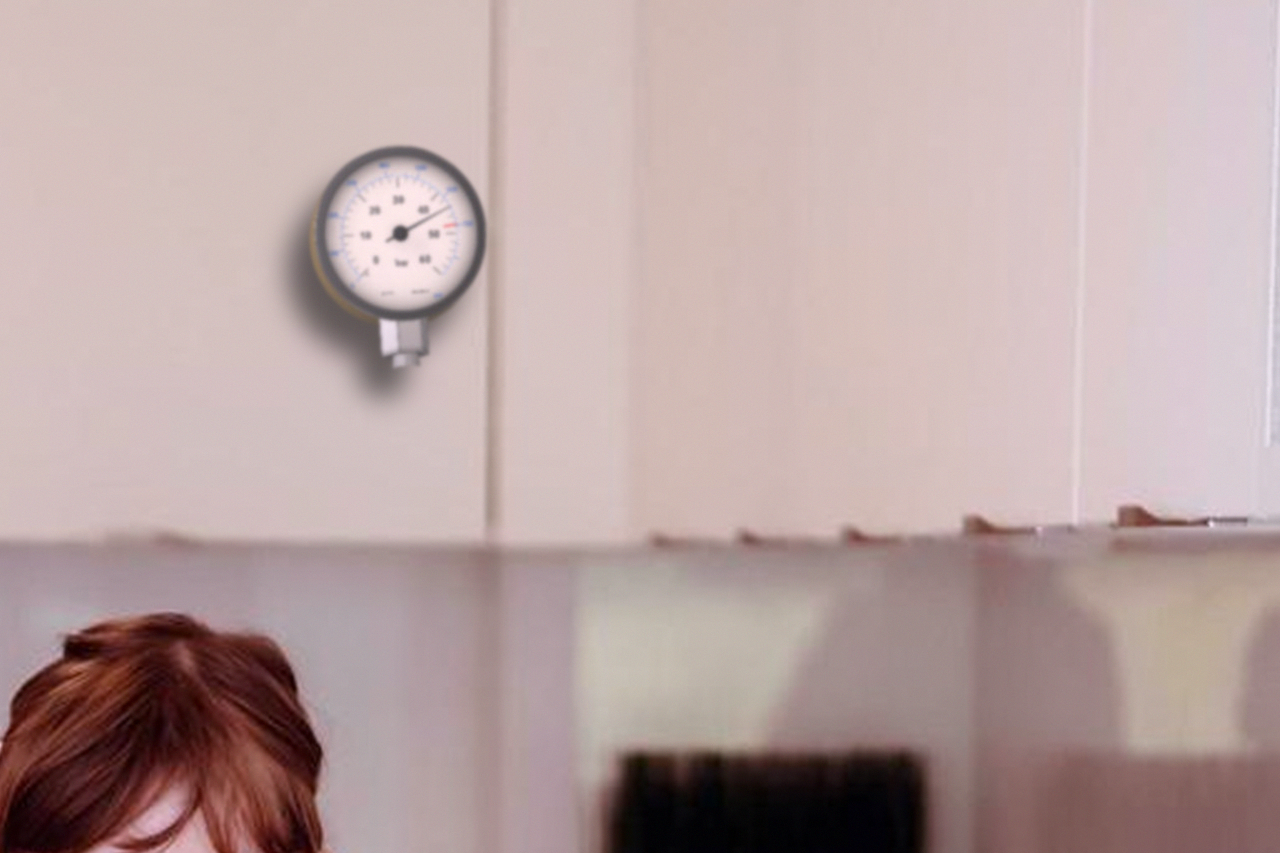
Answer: {"value": 44, "unit": "bar"}
